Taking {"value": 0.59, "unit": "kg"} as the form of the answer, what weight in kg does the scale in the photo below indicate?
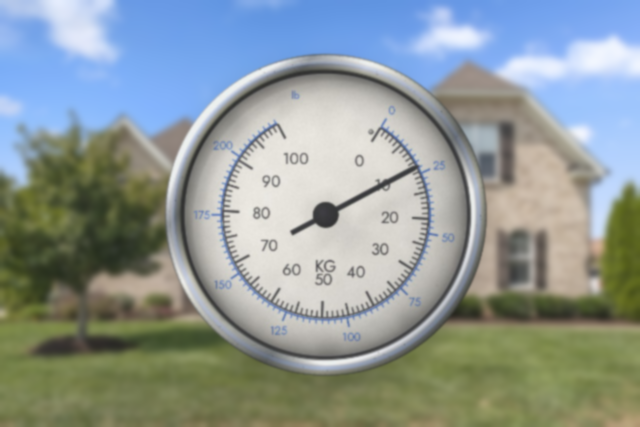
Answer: {"value": 10, "unit": "kg"}
